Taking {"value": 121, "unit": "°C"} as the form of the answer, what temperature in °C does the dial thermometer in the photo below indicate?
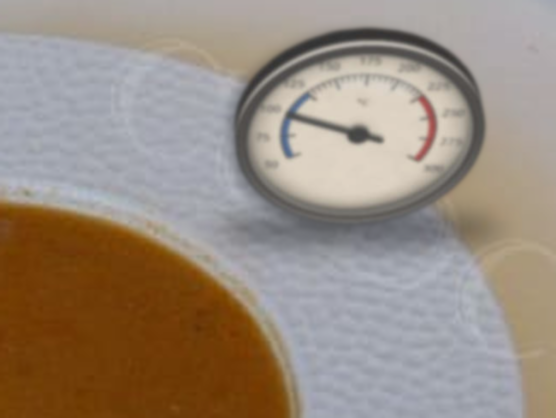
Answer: {"value": 100, "unit": "°C"}
